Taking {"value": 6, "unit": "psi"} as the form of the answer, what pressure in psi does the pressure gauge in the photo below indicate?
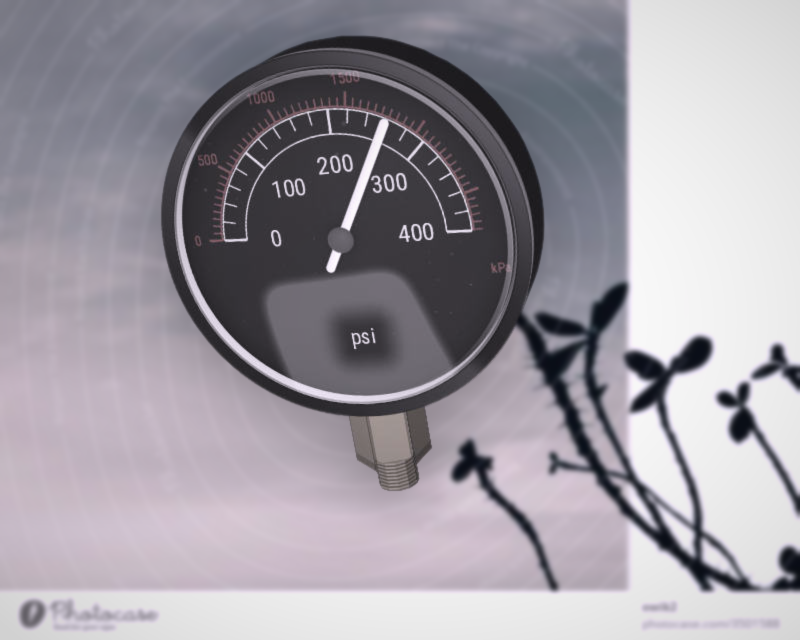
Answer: {"value": 260, "unit": "psi"}
